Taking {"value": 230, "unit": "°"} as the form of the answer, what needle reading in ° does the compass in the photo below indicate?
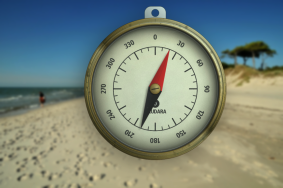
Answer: {"value": 20, "unit": "°"}
